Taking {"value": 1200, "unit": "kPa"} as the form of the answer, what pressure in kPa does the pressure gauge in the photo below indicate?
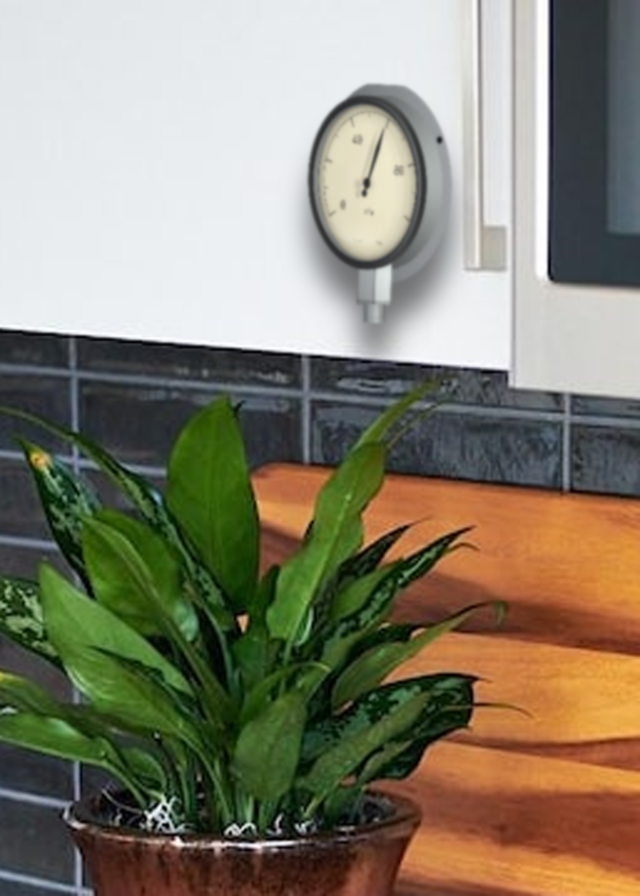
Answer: {"value": 60, "unit": "kPa"}
